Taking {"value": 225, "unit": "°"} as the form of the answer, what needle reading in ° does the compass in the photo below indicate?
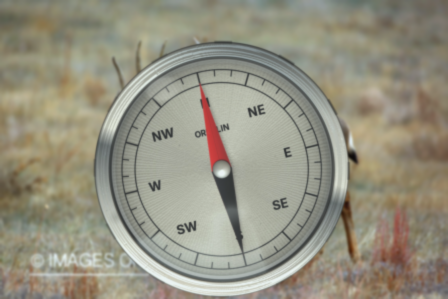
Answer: {"value": 0, "unit": "°"}
